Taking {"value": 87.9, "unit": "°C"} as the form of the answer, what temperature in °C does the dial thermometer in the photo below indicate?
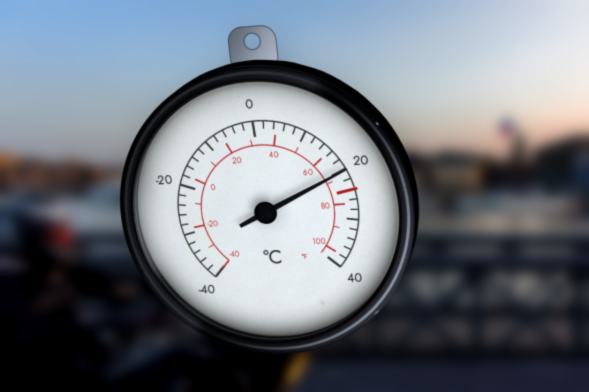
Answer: {"value": 20, "unit": "°C"}
